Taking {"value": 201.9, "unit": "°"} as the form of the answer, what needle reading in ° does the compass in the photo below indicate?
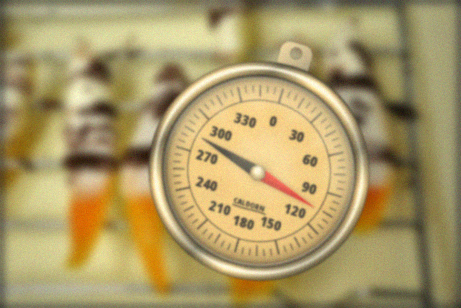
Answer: {"value": 105, "unit": "°"}
